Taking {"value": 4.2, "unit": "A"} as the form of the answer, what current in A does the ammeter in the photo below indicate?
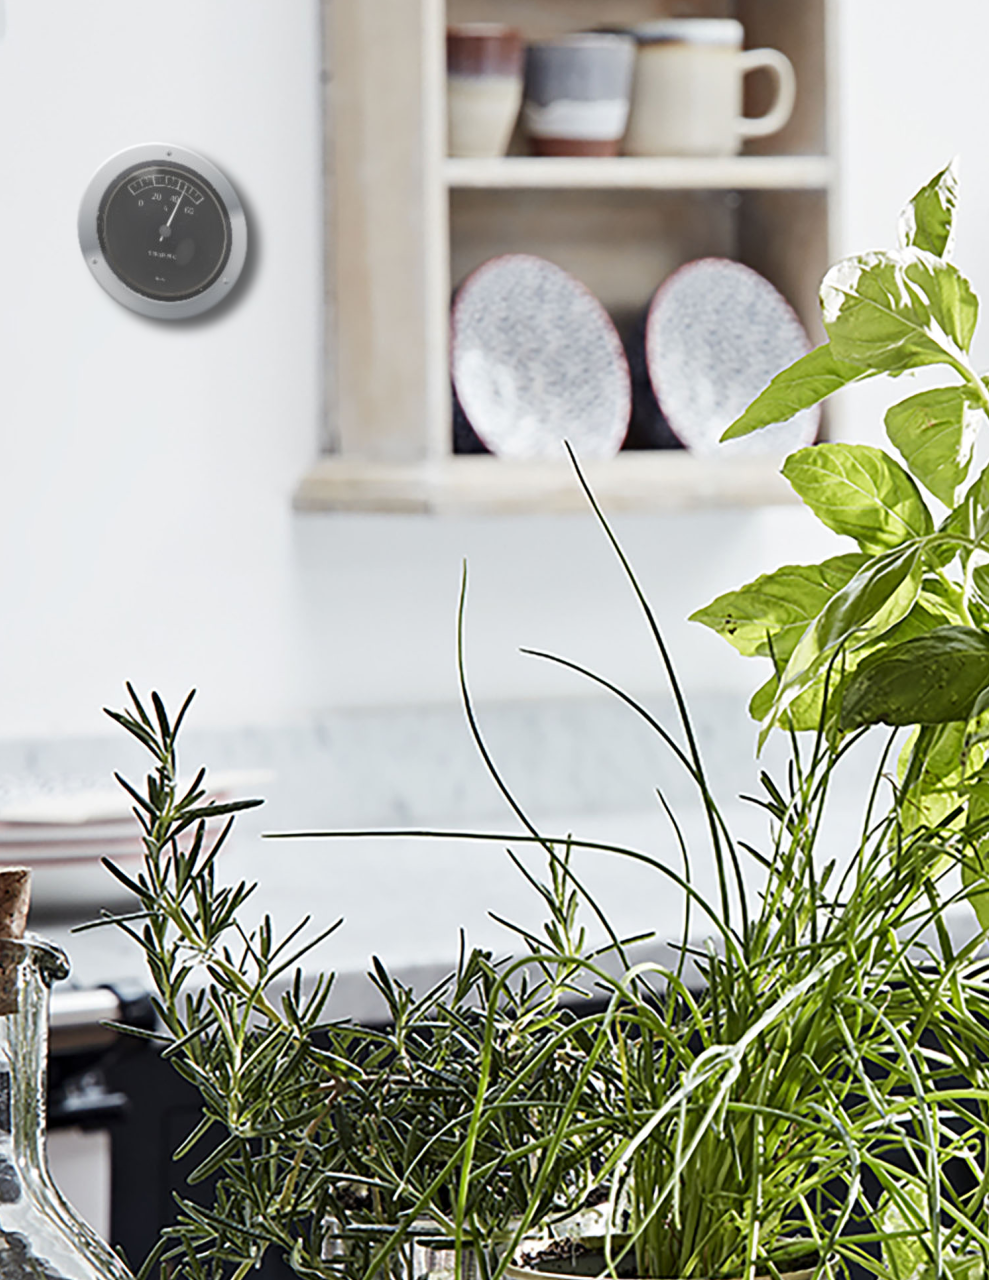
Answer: {"value": 45, "unit": "A"}
